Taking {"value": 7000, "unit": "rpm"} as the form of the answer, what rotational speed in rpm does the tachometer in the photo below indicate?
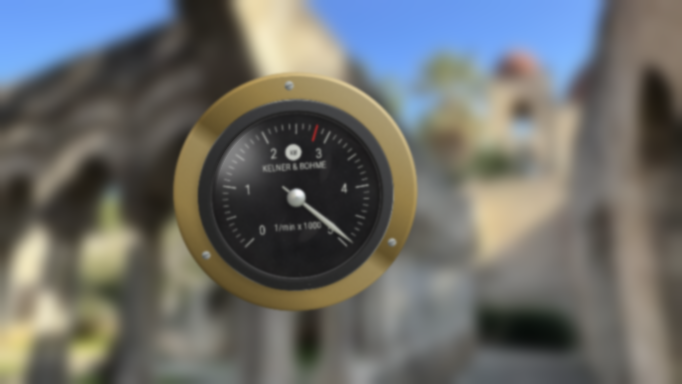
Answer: {"value": 4900, "unit": "rpm"}
